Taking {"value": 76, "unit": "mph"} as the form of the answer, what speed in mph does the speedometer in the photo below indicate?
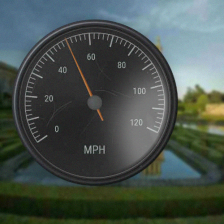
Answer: {"value": 50, "unit": "mph"}
